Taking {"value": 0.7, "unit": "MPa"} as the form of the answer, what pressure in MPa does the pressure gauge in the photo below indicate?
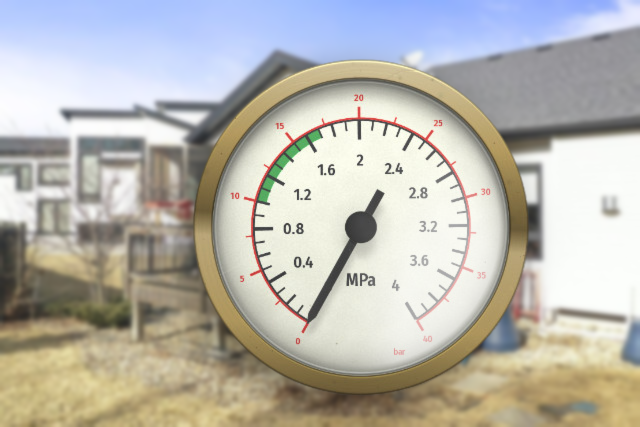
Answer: {"value": 0, "unit": "MPa"}
